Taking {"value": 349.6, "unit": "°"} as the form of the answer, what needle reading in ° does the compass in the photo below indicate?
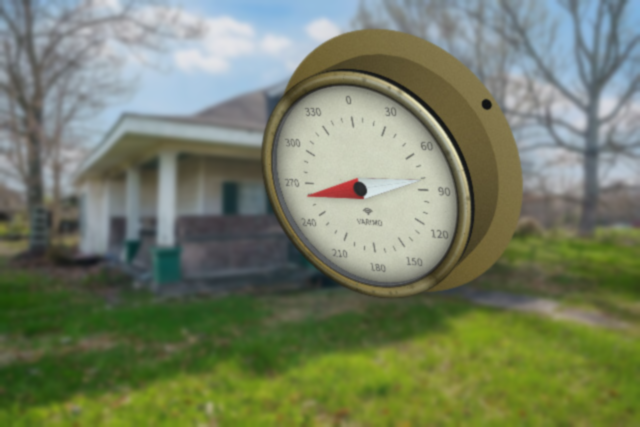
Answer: {"value": 260, "unit": "°"}
